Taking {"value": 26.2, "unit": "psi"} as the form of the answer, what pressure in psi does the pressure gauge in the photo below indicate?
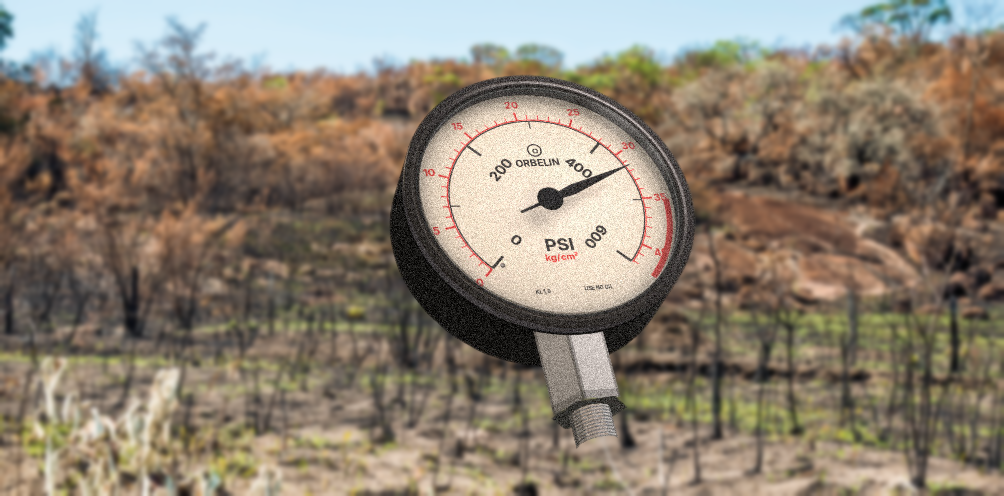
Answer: {"value": 450, "unit": "psi"}
